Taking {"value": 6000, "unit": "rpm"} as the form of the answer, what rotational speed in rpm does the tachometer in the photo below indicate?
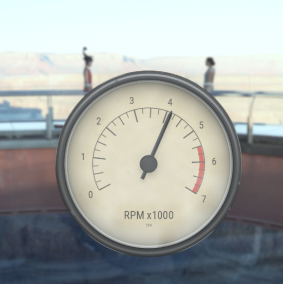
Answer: {"value": 4125, "unit": "rpm"}
